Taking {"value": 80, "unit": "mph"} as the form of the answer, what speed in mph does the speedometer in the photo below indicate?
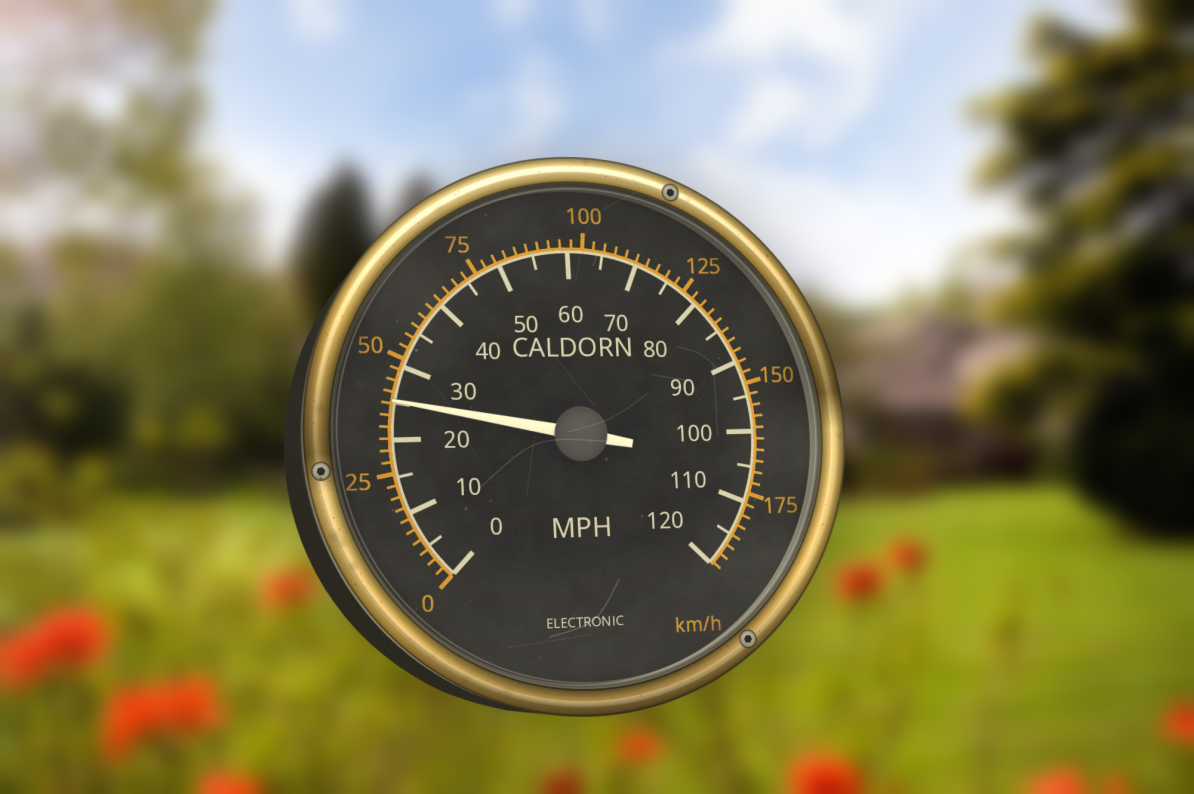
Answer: {"value": 25, "unit": "mph"}
